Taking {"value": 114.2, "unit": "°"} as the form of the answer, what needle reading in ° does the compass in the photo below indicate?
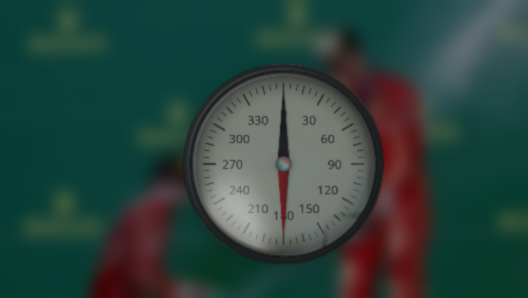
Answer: {"value": 180, "unit": "°"}
